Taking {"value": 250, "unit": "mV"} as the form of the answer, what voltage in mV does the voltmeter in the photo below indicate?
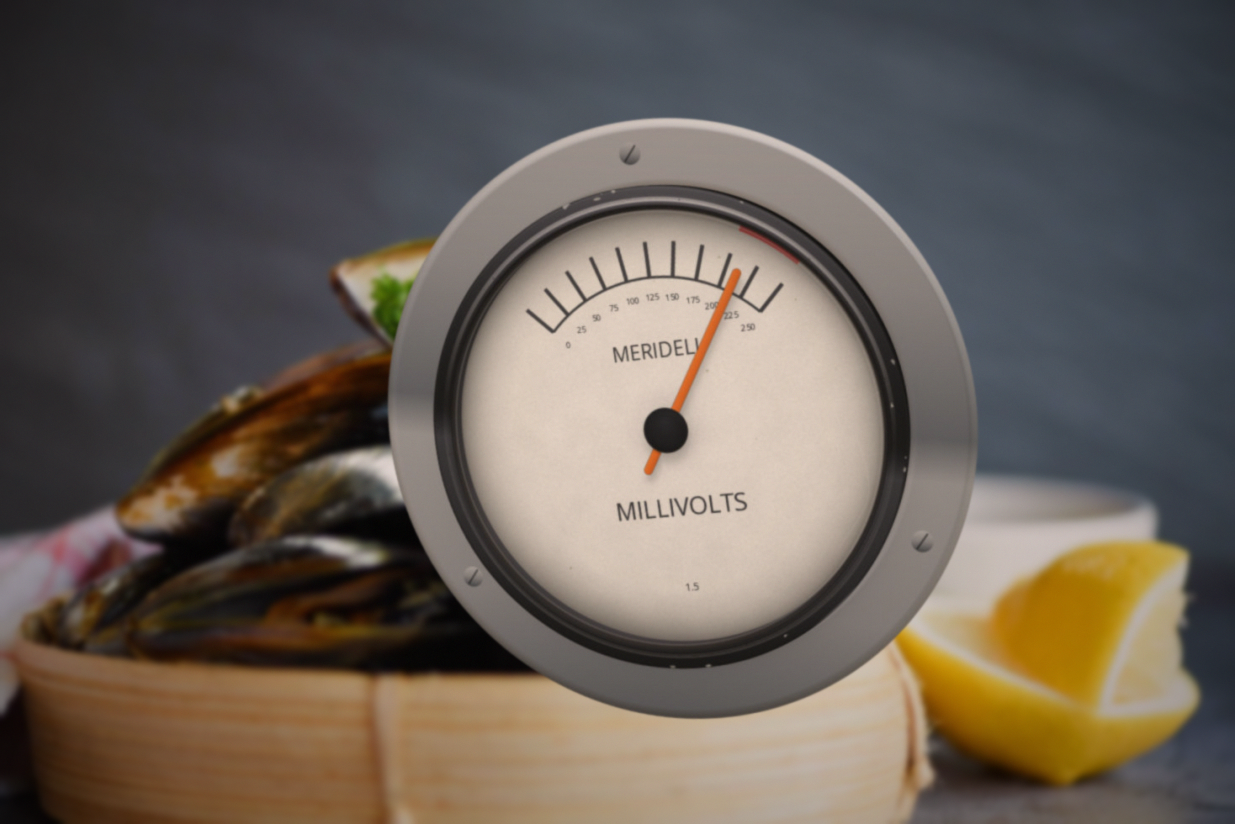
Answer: {"value": 212.5, "unit": "mV"}
